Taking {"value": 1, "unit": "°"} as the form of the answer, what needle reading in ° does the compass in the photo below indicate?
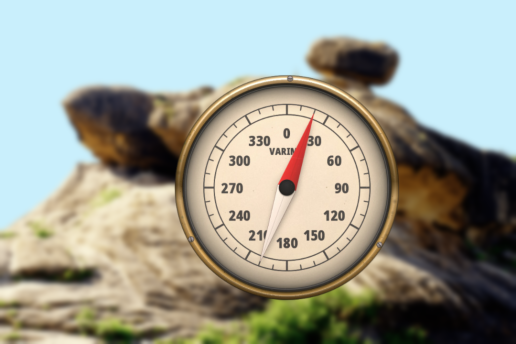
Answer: {"value": 20, "unit": "°"}
